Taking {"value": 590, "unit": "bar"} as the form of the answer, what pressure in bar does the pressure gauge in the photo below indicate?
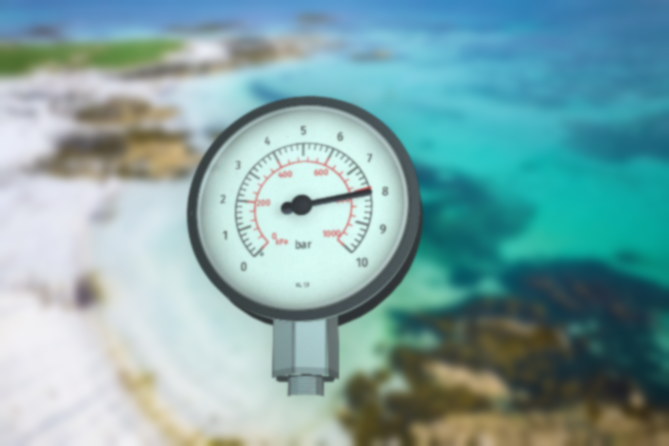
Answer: {"value": 8, "unit": "bar"}
